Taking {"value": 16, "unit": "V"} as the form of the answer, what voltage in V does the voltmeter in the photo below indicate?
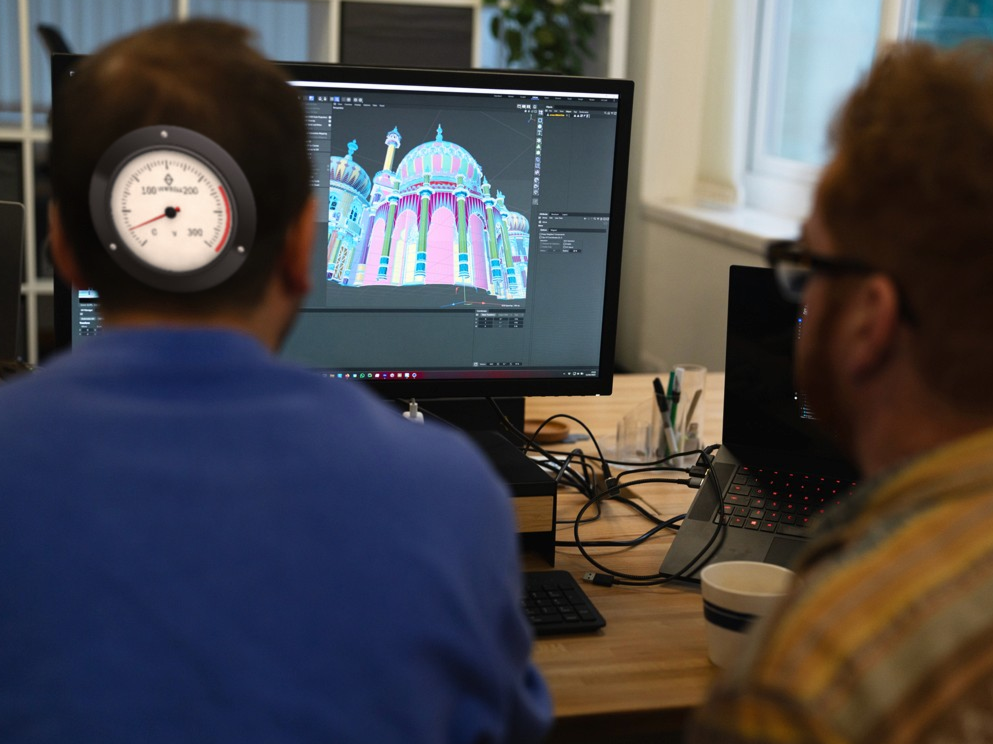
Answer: {"value": 25, "unit": "V"}
